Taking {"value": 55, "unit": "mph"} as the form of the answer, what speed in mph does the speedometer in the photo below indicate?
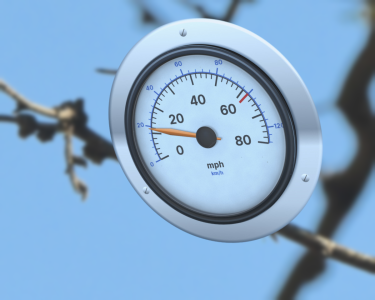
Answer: {"value": 12, "unit": "mph"}
